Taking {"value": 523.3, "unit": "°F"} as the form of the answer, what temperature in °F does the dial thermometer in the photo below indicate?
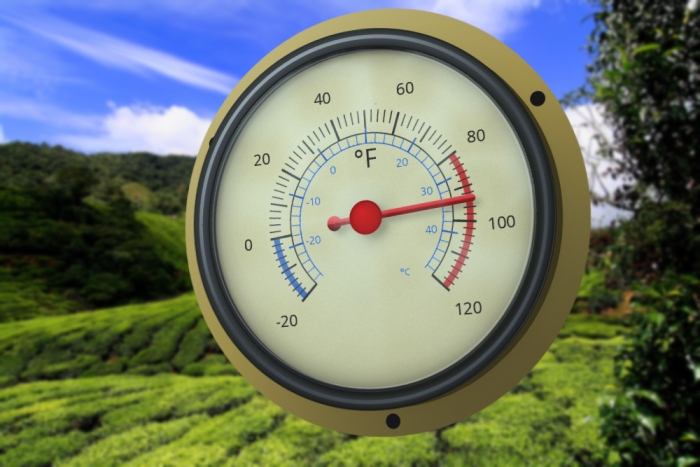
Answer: {"value": 94, "unit": "°F"}
